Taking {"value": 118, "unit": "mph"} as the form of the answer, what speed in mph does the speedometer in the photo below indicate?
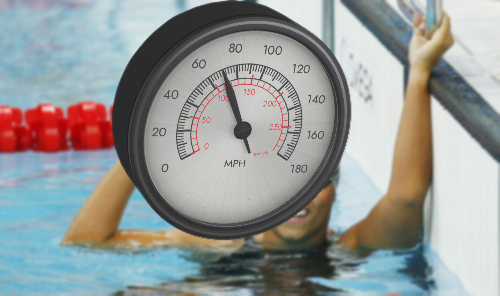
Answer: {"value": 70, "unit": "mph"}
